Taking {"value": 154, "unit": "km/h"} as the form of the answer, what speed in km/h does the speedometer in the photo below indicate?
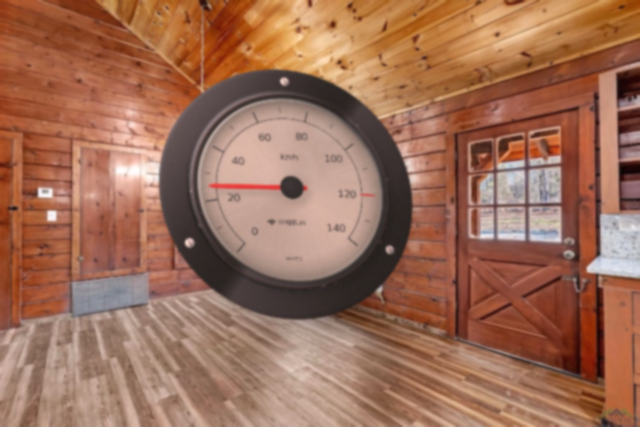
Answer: {"value": 25, "unit": "km/h"}
